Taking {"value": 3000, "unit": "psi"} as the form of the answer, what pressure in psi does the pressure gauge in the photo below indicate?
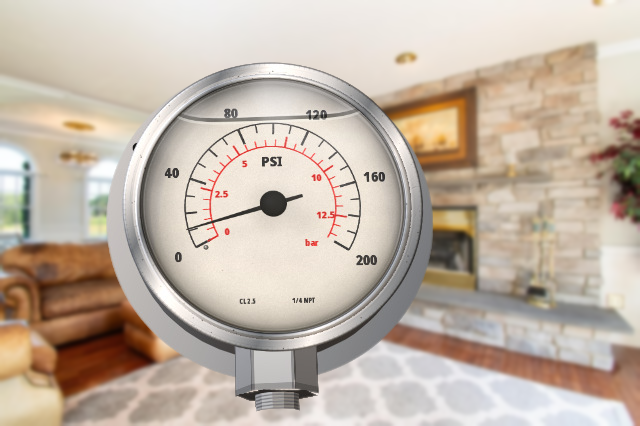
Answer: {"value": 10, "unit": "psi"}
